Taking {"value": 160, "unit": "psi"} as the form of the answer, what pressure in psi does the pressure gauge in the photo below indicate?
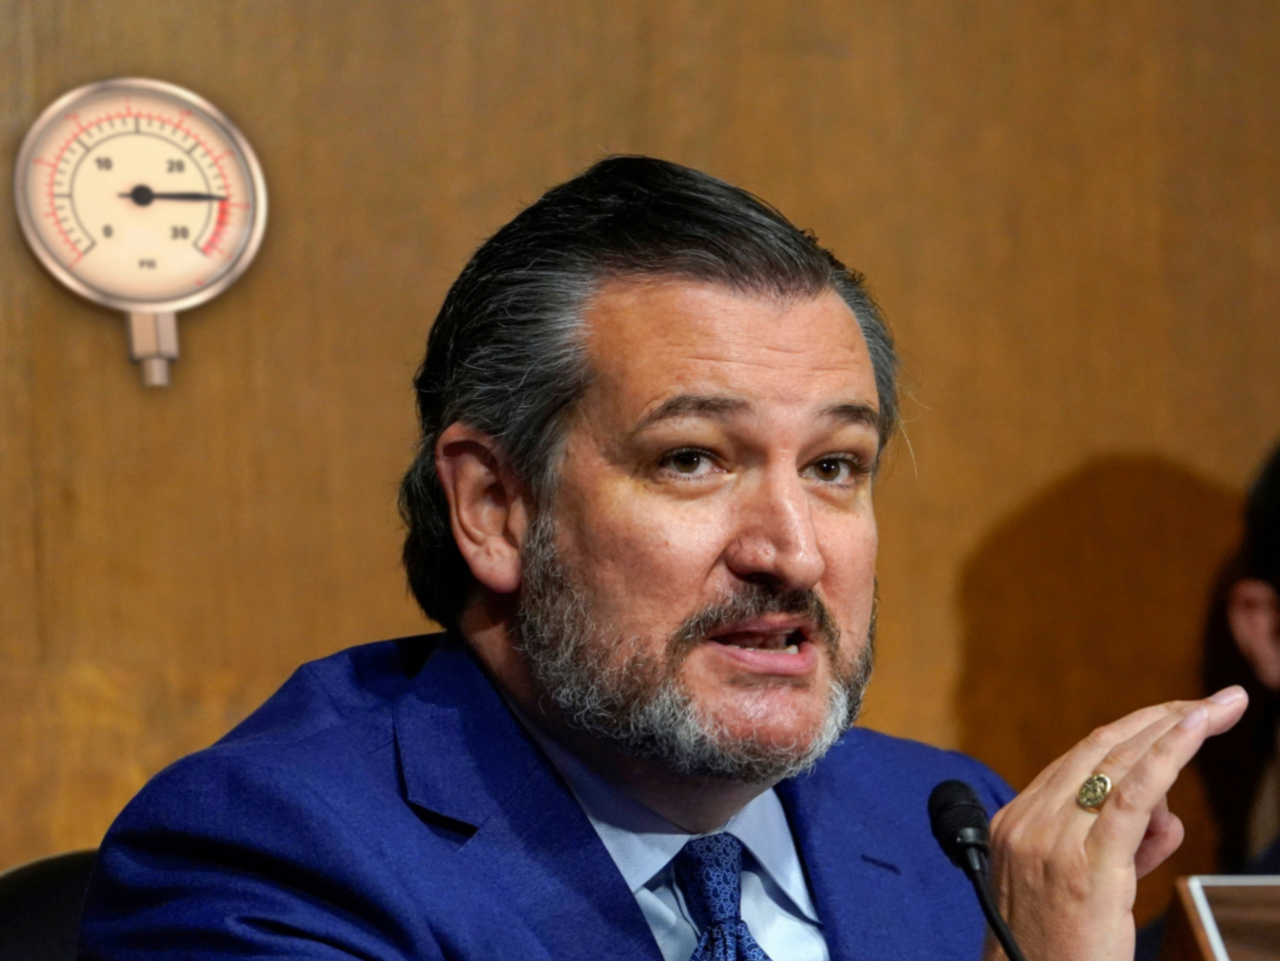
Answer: {"value": 25, "unit": "psi"}
